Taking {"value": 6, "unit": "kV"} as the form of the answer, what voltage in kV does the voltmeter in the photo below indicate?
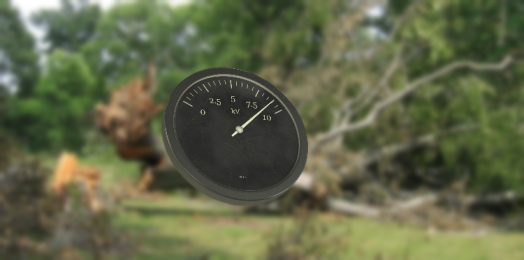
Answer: {"value": 9, "unit": "kV"}
